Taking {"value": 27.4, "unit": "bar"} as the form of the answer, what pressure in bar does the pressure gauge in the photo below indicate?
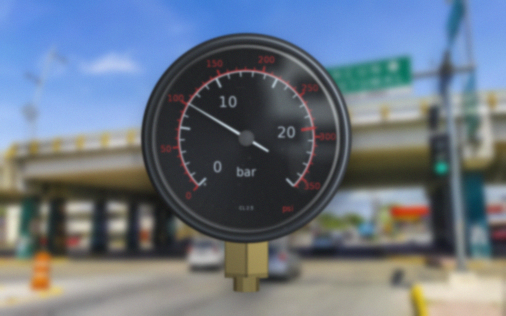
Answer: {"value": 7, "unit": "bar"}
